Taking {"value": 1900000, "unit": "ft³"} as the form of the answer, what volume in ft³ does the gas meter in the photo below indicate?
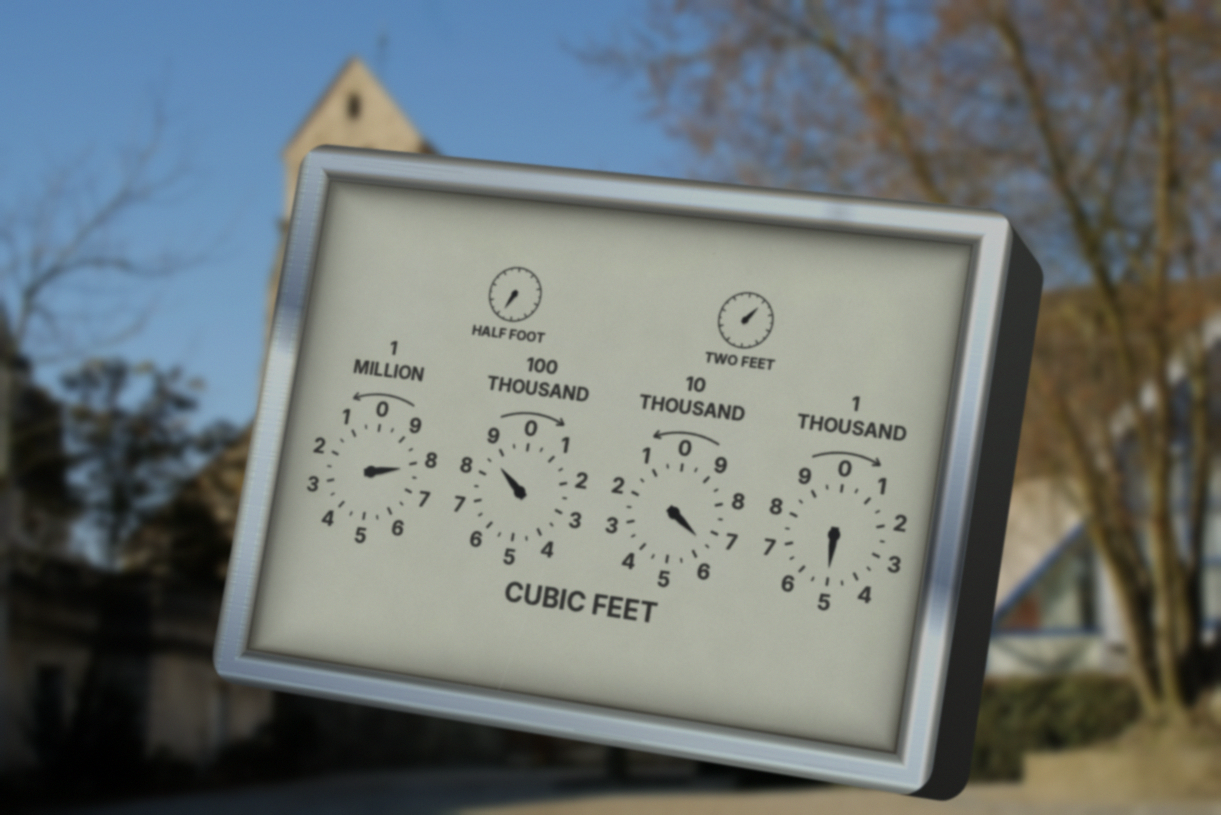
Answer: {"value": 786500, "unit": "ft³"}
